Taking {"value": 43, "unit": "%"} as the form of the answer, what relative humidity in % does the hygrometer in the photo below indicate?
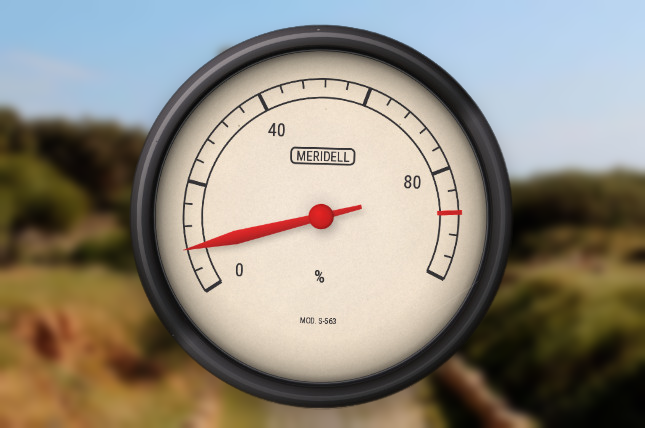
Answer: {"value": 8, "unit": "%"}
